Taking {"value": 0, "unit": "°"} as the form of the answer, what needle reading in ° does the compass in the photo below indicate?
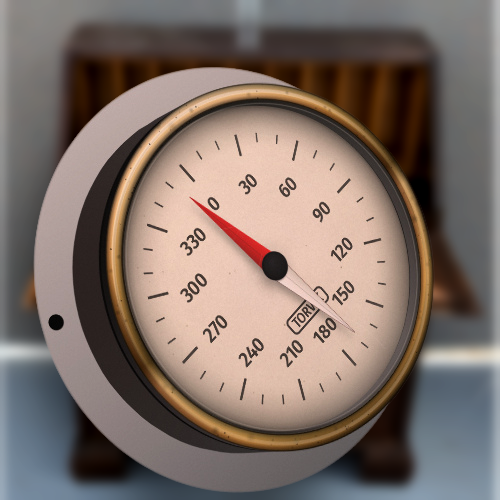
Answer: {"value": 350, "unit": "°"}
